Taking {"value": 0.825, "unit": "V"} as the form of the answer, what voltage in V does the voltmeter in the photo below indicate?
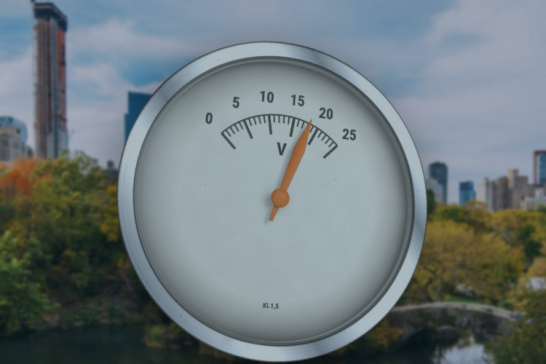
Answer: {"value": 18, "unit": "V"}
